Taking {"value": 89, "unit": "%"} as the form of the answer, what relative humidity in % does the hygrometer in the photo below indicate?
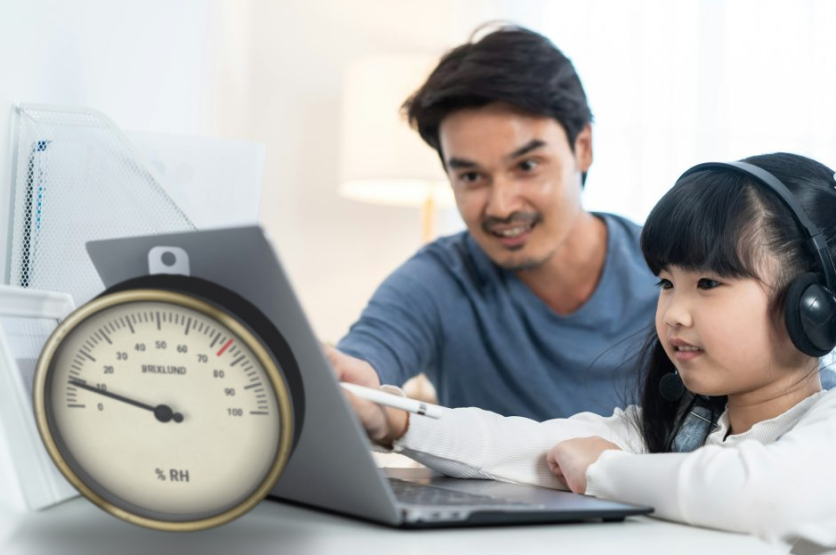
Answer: {"value": 10, "unit": "%"}
